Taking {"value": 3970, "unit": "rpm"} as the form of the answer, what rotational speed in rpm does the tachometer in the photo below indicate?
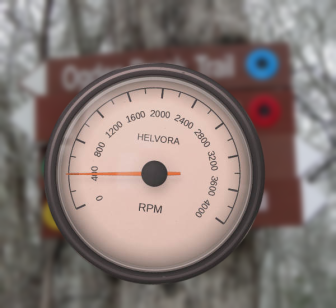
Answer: {"value": 400, "unit": "rpm"}
